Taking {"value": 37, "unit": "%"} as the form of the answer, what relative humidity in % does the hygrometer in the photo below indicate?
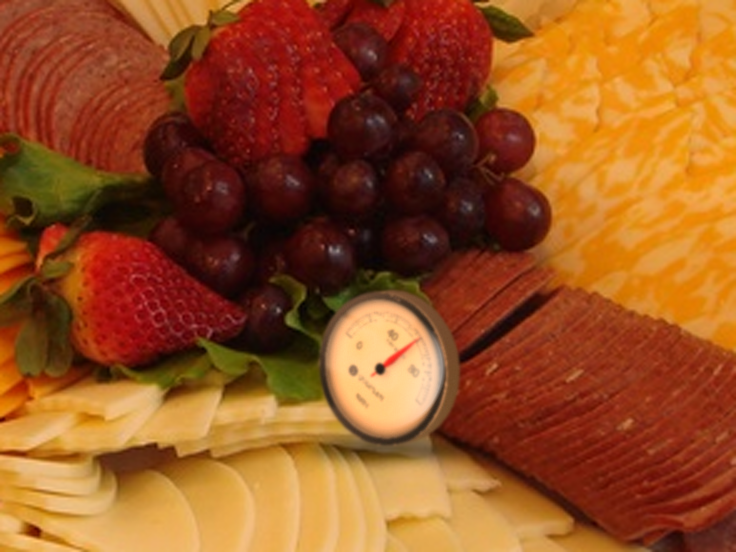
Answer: {"value": 60, "unit": "%"}
